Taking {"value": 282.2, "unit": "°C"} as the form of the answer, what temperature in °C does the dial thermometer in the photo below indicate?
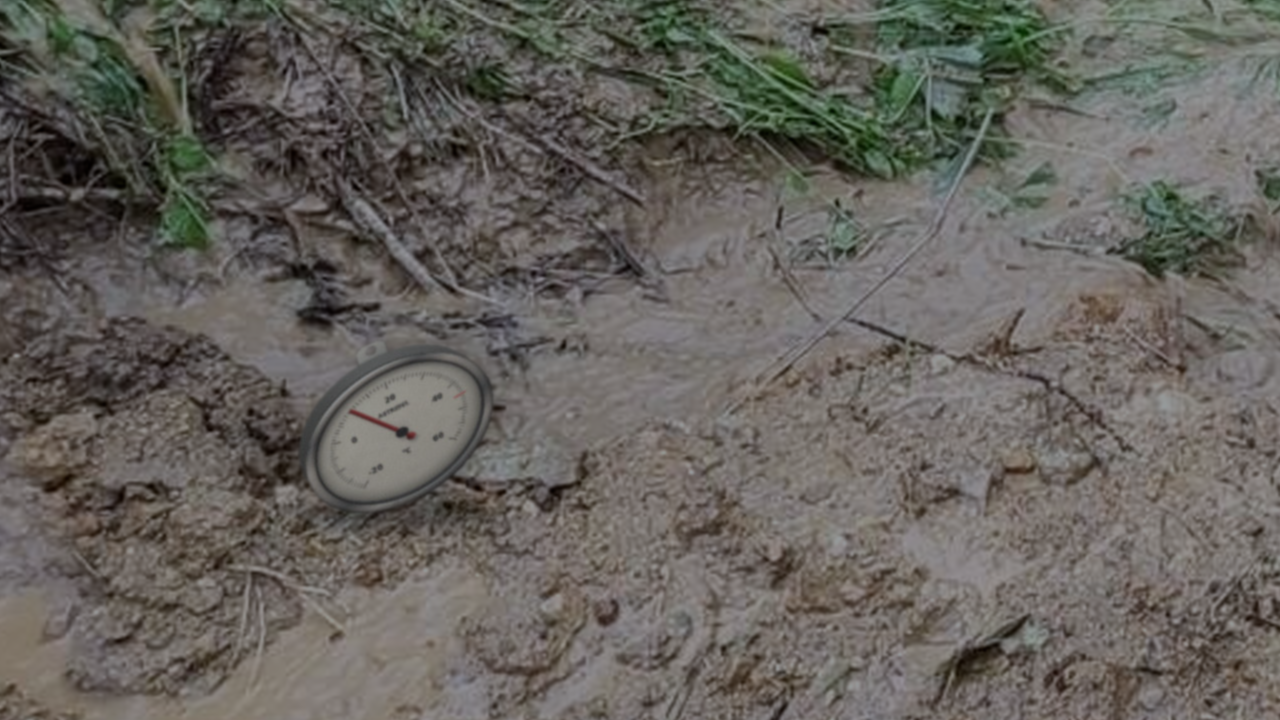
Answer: {"value": 10, "unit": "°C"}
